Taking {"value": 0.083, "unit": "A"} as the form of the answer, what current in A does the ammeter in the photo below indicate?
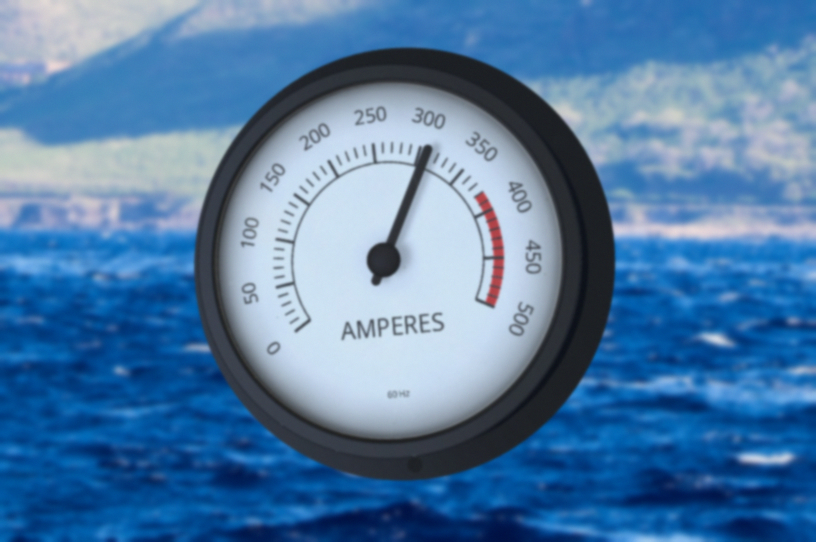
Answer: {"value": 310, "unit": "A"}
